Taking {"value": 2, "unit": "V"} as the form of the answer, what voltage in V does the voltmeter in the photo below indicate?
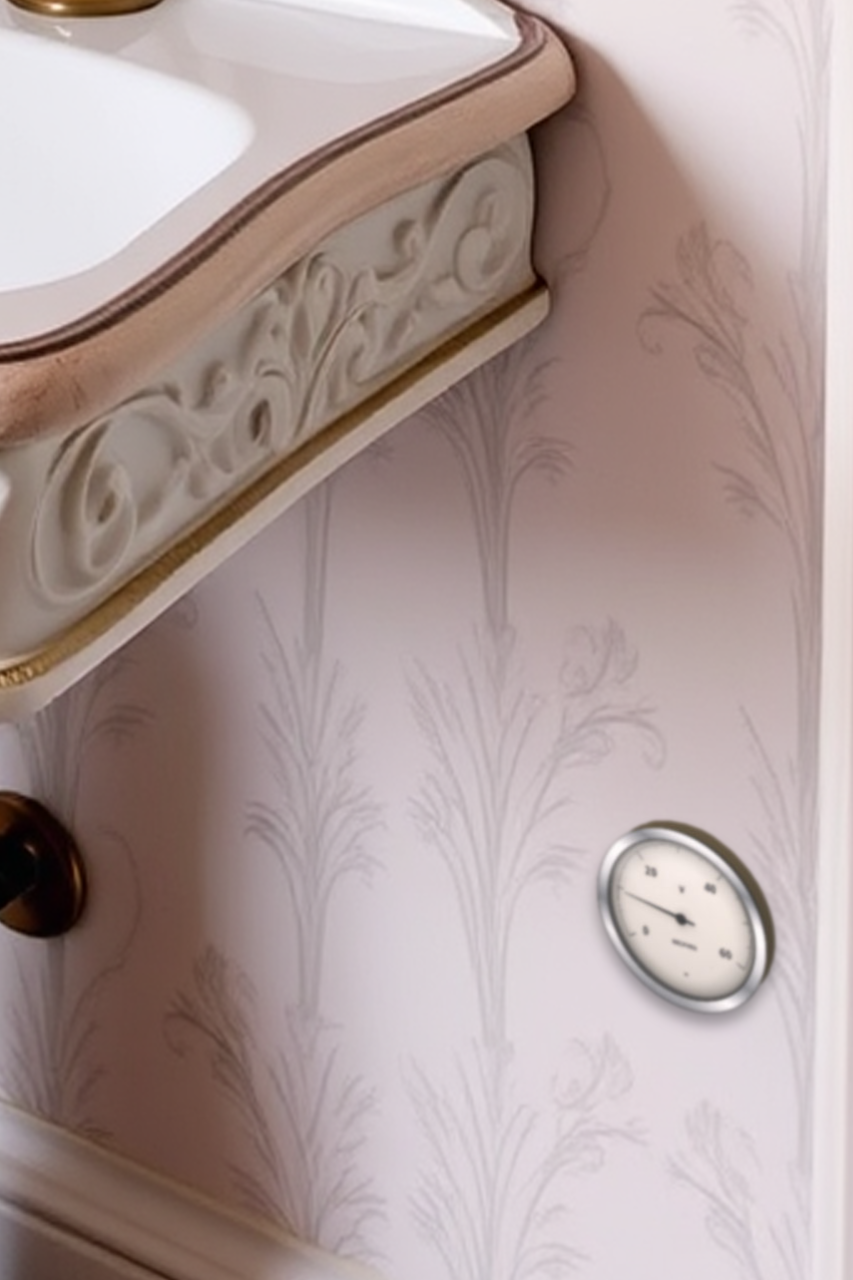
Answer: {"value": 10, "unit": "V"}
